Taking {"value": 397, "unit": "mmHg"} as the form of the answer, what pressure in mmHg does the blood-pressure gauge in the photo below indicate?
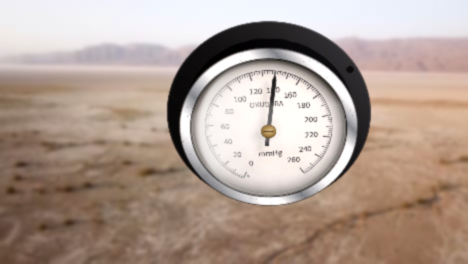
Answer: {"value": 140, "unit": "mmHg"}
